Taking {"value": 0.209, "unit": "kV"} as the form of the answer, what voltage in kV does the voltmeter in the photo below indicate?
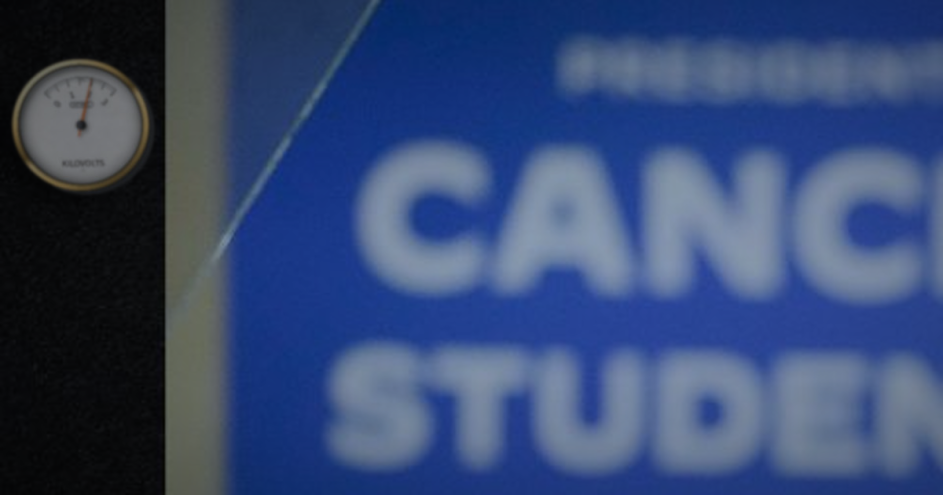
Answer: {"value": 2, "unit": "kV"}
